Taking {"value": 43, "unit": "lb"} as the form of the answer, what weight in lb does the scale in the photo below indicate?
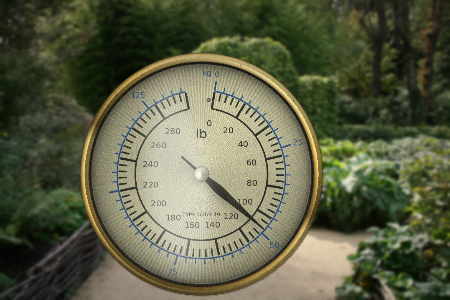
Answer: {"value": 108, "unit": "lb"}
